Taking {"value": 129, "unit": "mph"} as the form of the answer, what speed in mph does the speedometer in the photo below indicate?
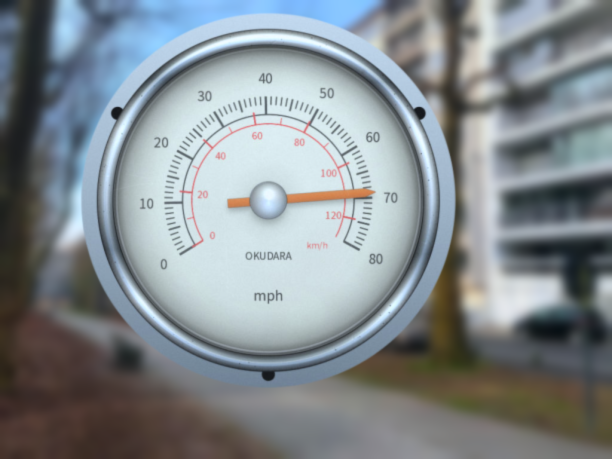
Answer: {"value": 69, "unit": "mph"}
